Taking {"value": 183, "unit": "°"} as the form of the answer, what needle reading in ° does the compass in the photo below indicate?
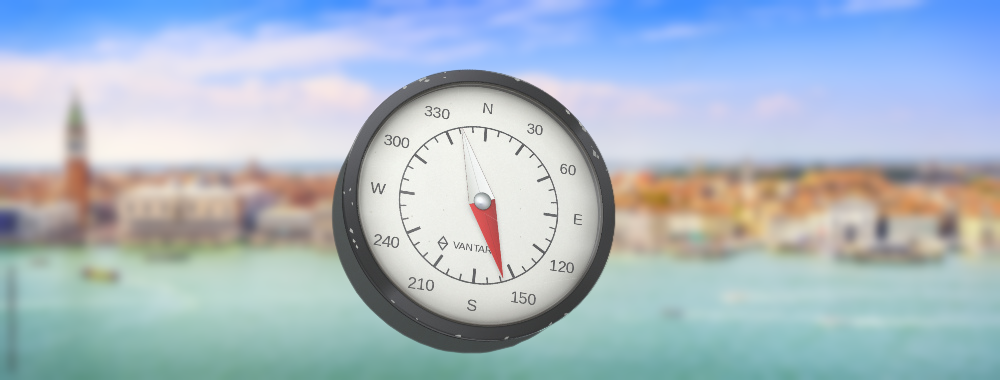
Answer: {"value": 160, "unit": "°"}
